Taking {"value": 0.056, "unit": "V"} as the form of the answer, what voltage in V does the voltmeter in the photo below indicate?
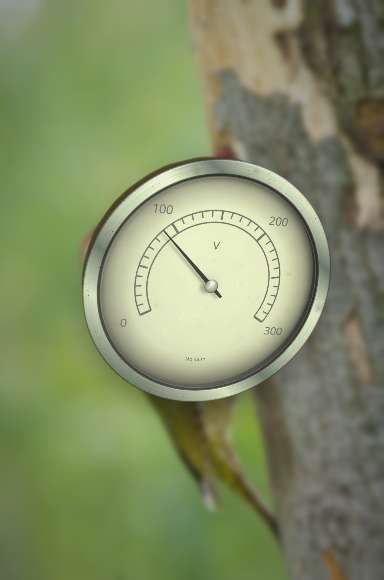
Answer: {"value": 90, "unit": "V"}
